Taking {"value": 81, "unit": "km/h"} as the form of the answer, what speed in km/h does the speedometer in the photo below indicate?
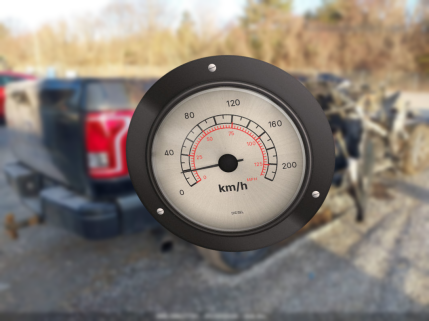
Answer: {"value": 20, "unit": "km/h"}
